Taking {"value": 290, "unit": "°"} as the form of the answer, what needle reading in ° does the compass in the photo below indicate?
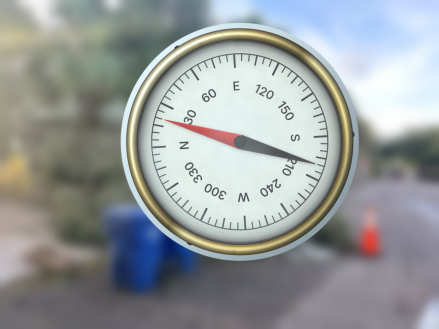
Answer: {"value": 20, "unit": "°"}
